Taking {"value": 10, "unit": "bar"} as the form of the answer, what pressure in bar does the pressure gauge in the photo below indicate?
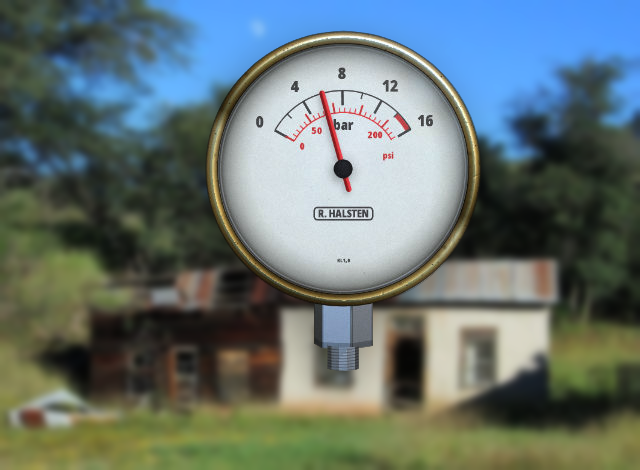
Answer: {"value": 6, "unit": "bar"}
